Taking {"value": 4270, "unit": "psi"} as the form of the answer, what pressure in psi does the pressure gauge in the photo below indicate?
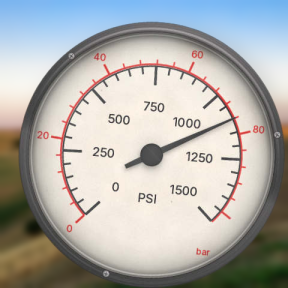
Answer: {"value": 1100, "unit": "psi"}
